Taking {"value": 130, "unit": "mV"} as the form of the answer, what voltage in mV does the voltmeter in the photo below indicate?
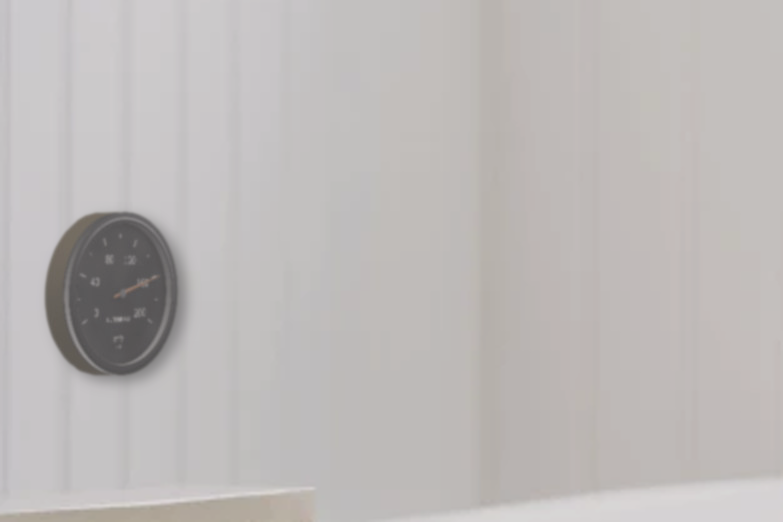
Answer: {"value": 160, "unit": "mV"}
